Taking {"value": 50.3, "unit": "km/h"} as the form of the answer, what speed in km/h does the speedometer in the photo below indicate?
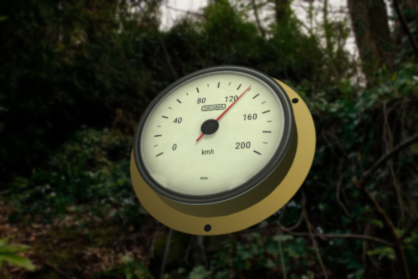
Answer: {"value": 130, "unit": "km/h"}
